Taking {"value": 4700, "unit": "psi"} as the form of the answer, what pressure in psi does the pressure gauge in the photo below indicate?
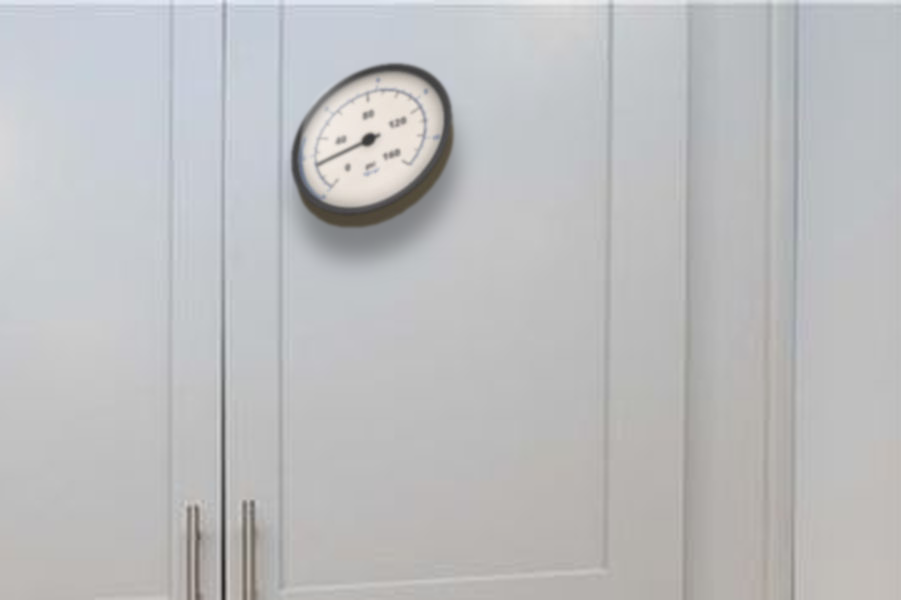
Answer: {"value": 20, "unit": "psi"}
